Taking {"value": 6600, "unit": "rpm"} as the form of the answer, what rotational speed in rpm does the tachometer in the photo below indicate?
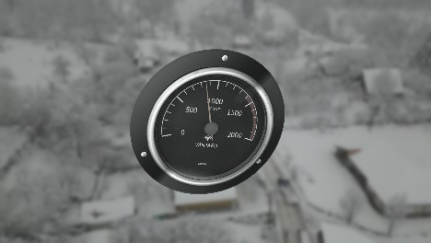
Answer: {"value": 850, "unit": "rpm"}
